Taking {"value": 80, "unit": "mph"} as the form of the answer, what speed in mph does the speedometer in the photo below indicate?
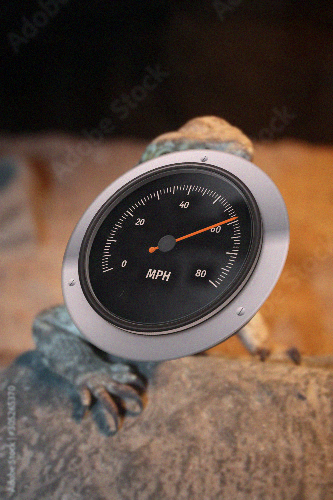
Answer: {"value": 60, "unit": "mph"}
